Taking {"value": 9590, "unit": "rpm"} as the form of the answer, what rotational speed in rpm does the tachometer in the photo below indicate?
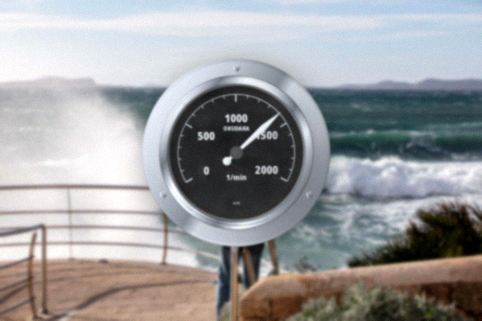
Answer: {"value": 1400, "unit": "rpm"}
